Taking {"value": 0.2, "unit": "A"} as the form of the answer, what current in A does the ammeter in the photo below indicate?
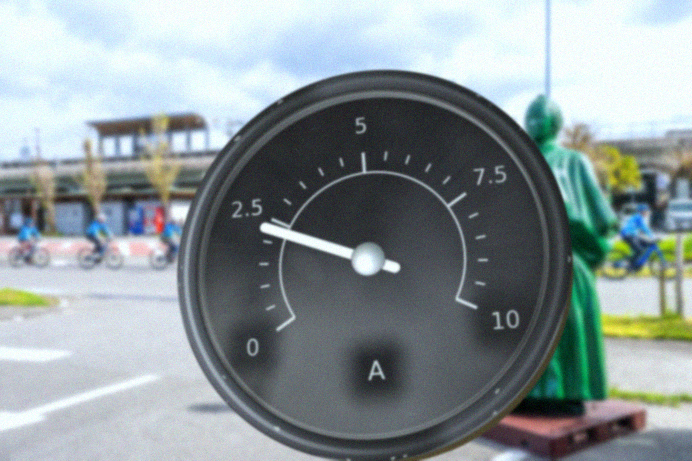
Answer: {"value": 2.25, "unit": "A"}
